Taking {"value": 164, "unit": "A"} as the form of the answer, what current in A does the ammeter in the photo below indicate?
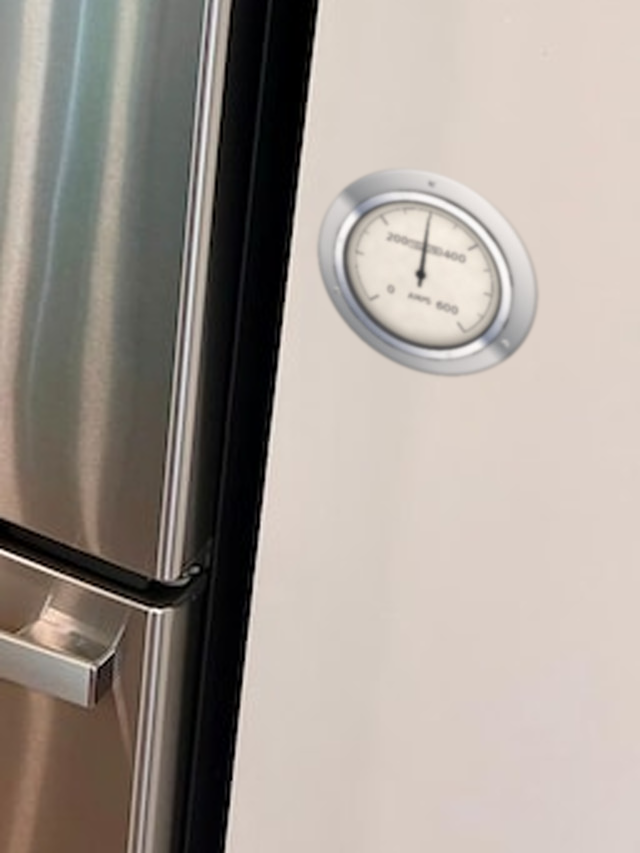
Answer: {"value": 300, "unit": "A"}
